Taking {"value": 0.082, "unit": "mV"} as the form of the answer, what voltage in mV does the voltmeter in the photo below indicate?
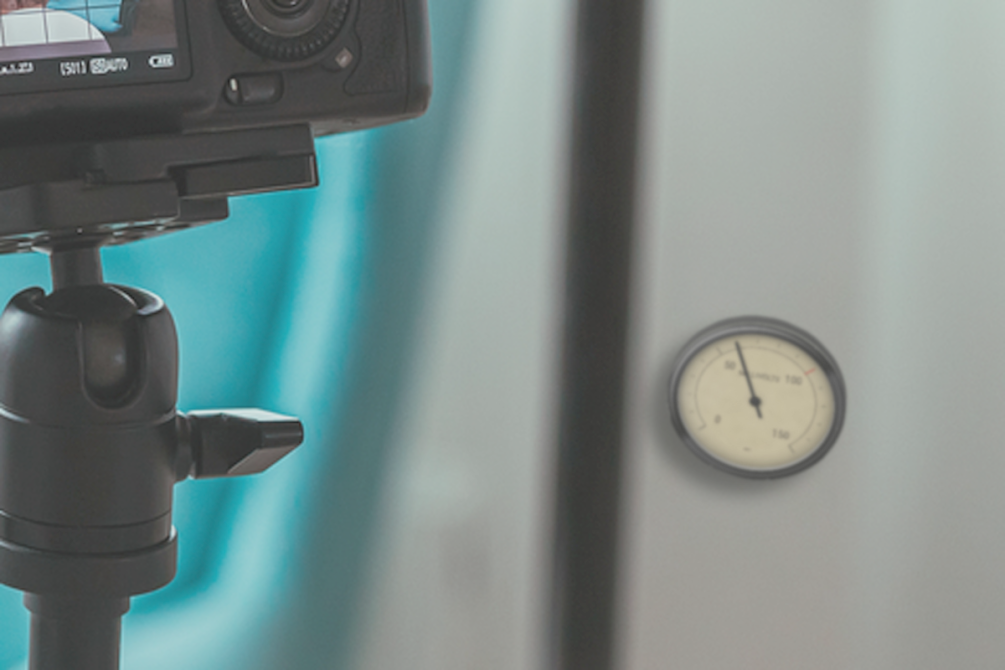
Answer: {"value": 60, "unit": "mV"}
